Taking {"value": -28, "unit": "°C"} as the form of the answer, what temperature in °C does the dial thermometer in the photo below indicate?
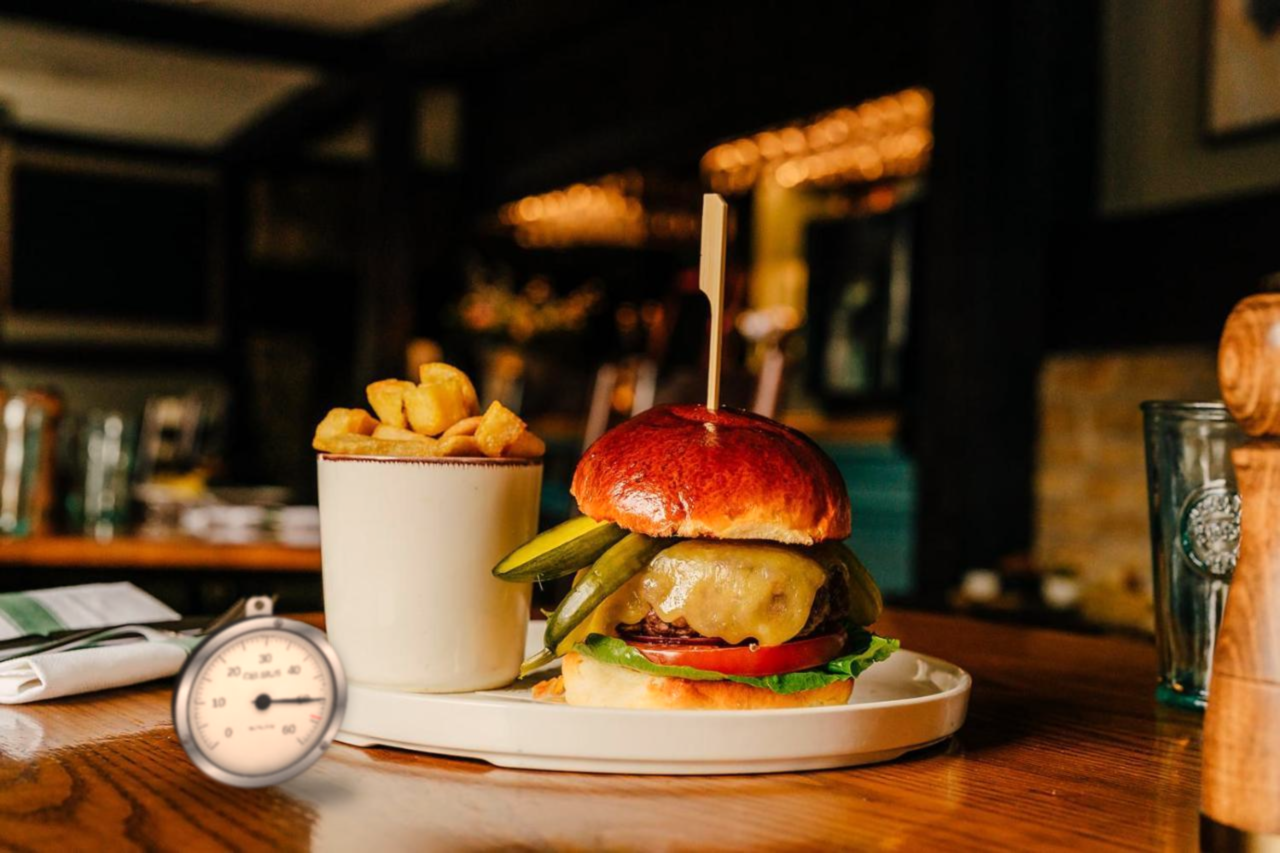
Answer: {"value": 50, "unit": "°C"}
